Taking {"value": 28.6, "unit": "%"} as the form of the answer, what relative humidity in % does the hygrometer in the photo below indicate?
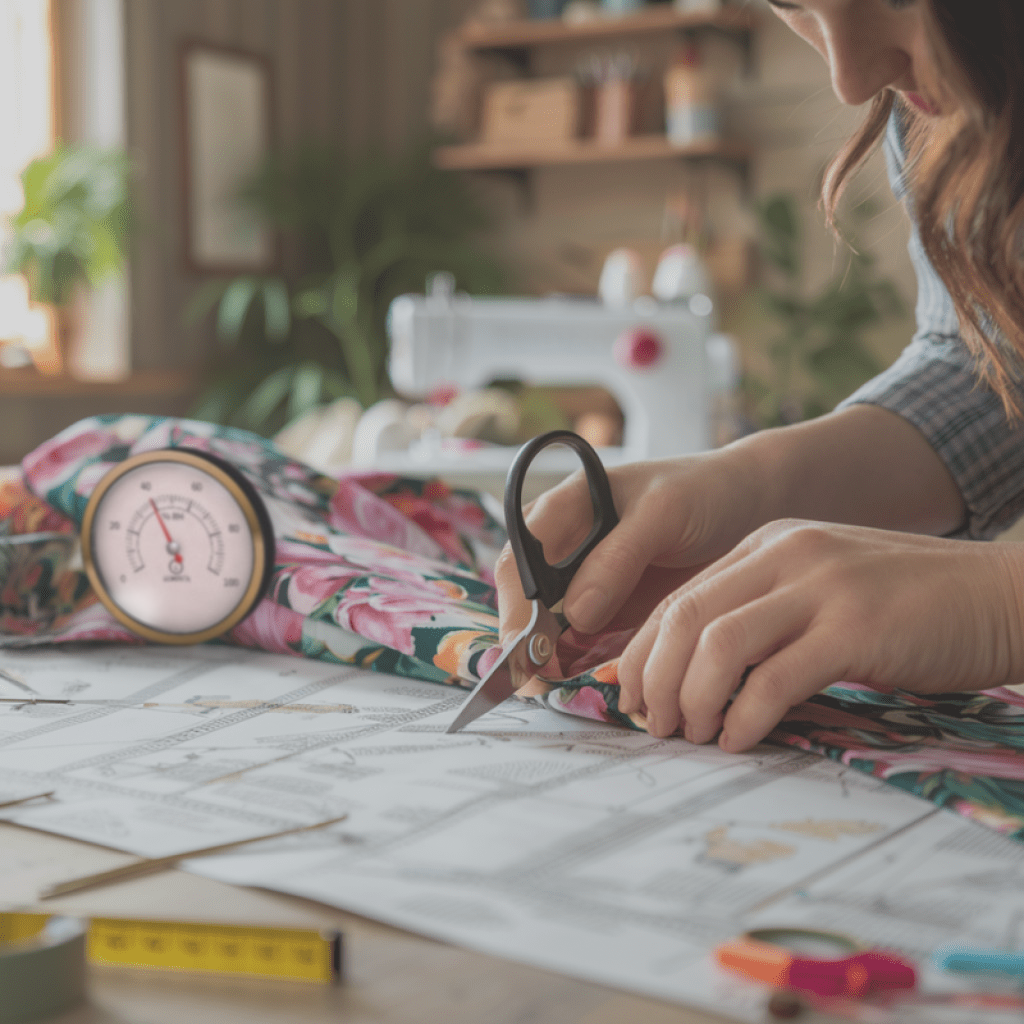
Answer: {"value": 40, "unit": "%"}
